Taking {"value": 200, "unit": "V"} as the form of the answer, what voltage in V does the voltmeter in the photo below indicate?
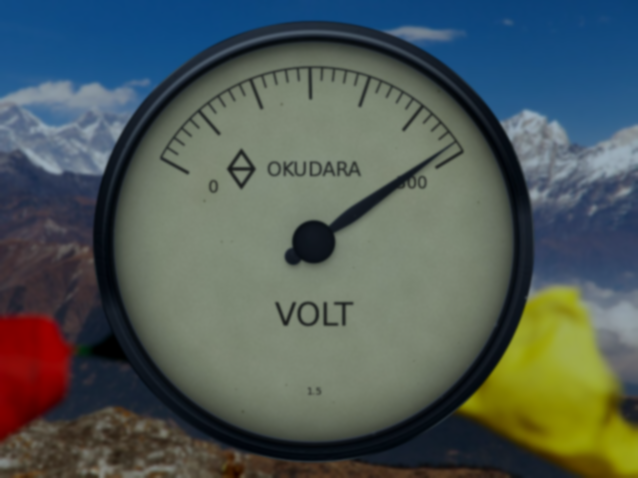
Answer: {"value": 290, "unit": "V"}
